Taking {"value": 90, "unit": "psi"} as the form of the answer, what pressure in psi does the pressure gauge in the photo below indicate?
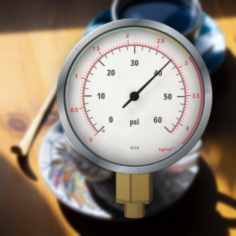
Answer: {"value": 40, "unit": "psi"}
